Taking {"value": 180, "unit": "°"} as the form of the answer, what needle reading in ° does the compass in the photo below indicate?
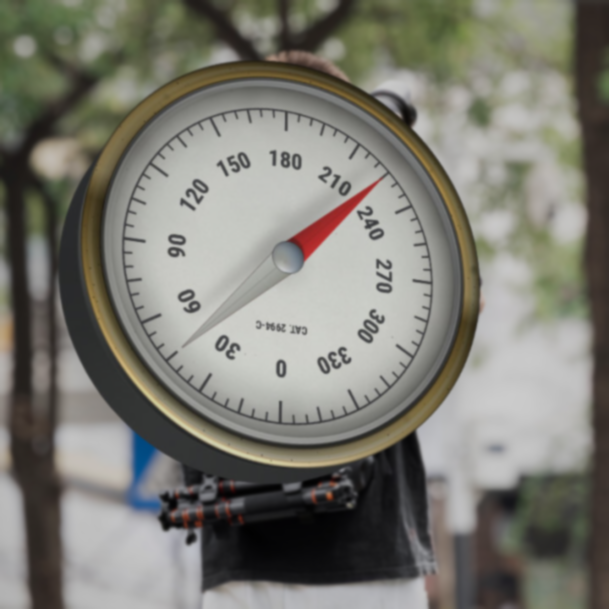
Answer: {"value": 225, "unit": "°"}
